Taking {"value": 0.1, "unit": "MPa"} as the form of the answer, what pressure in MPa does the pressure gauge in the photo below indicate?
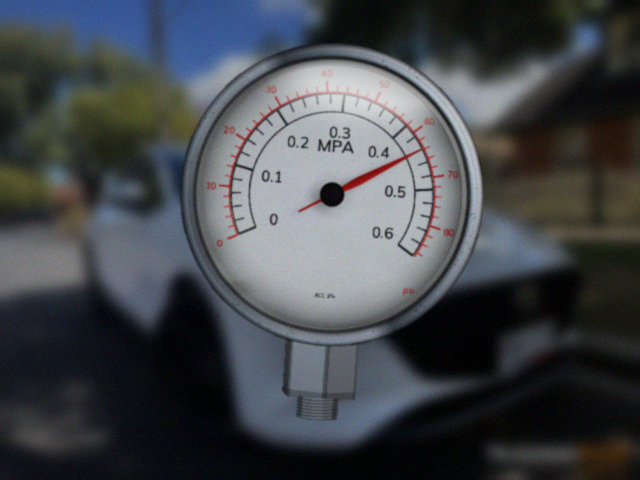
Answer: {"value": 0.44, "unit": "MPa"}
